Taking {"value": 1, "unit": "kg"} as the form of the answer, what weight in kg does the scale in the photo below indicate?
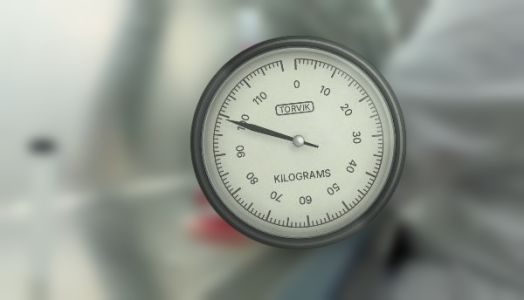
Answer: {"value": 99, "unit": "kg"}
